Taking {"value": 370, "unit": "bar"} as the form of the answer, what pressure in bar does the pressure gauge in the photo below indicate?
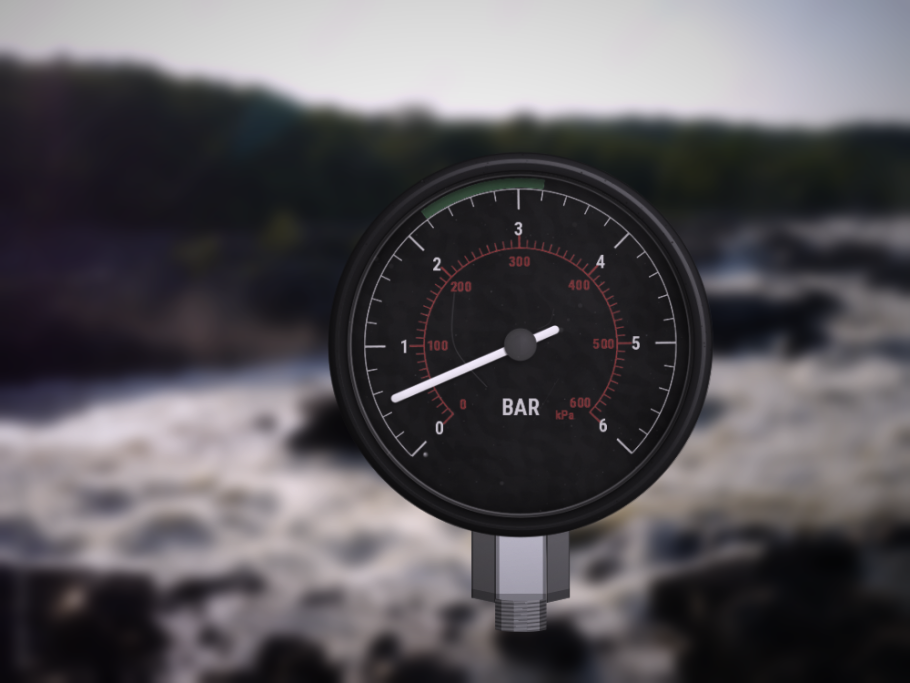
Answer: {"value": 0.5, "unit": "bar"}
